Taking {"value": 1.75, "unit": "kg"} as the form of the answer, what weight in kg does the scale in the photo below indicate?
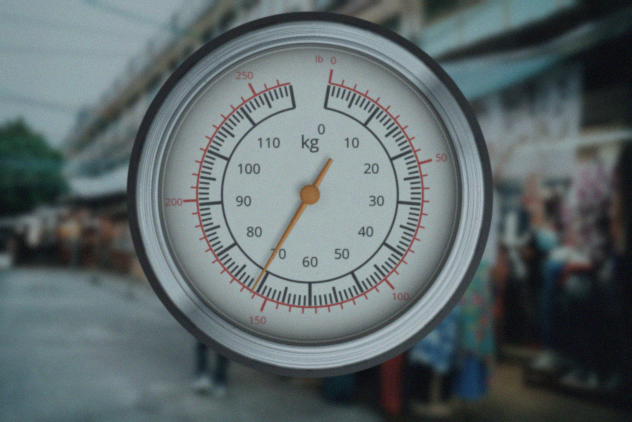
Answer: {"value": 71, "unit": "kg"}
